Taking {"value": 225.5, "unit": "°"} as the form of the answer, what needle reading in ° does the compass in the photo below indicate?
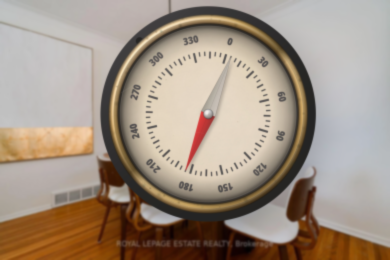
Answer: {"value": 185, "unit": "°"}
